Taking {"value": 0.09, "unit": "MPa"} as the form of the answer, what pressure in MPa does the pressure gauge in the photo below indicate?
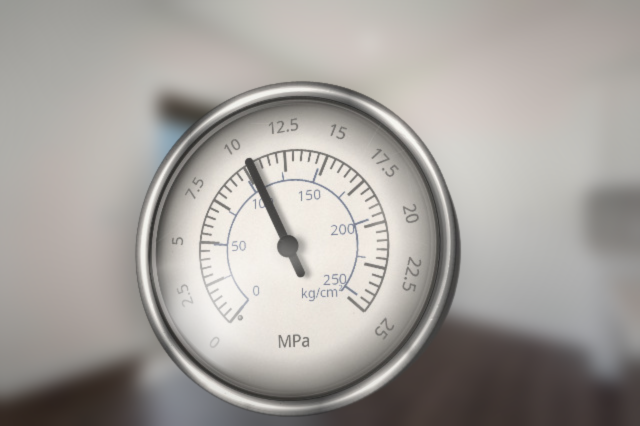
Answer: {"value": 10.5, "unit": "MPa"}
